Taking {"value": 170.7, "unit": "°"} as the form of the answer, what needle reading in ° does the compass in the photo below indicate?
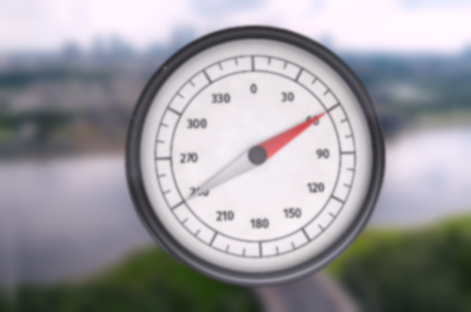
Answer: {"value": 60, "unit": "°"}
